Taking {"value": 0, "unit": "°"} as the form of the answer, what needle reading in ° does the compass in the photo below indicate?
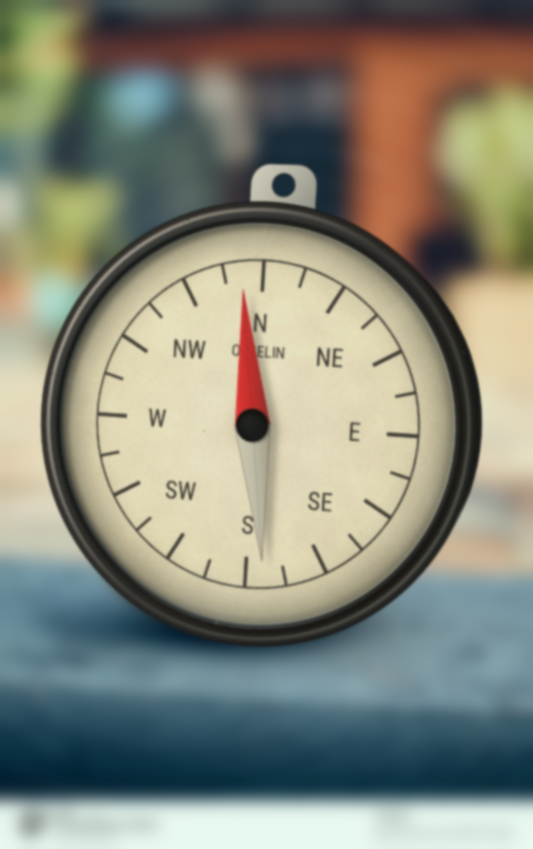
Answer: {"value": 352.5, "unit": "°"}
